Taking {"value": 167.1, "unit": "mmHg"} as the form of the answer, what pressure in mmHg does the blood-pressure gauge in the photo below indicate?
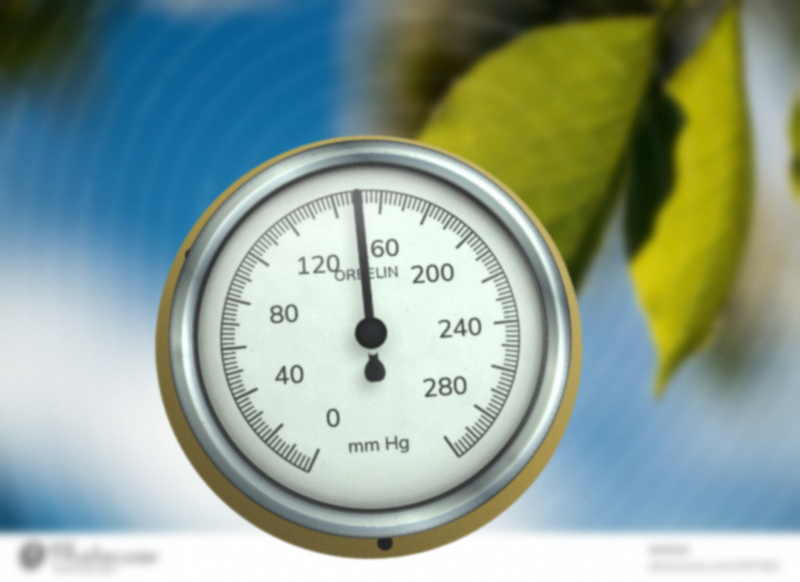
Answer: {"value": 150, "unit": "mmHg"}
